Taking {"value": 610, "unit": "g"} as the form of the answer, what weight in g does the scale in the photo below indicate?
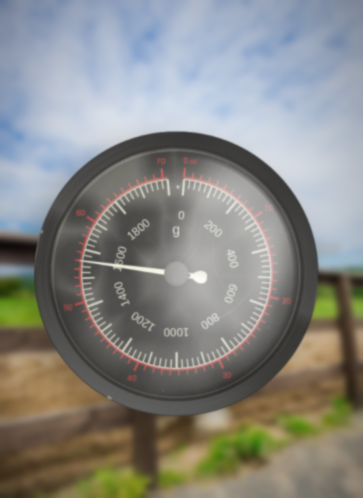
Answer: {"value": 1560, "unit": "g"}
